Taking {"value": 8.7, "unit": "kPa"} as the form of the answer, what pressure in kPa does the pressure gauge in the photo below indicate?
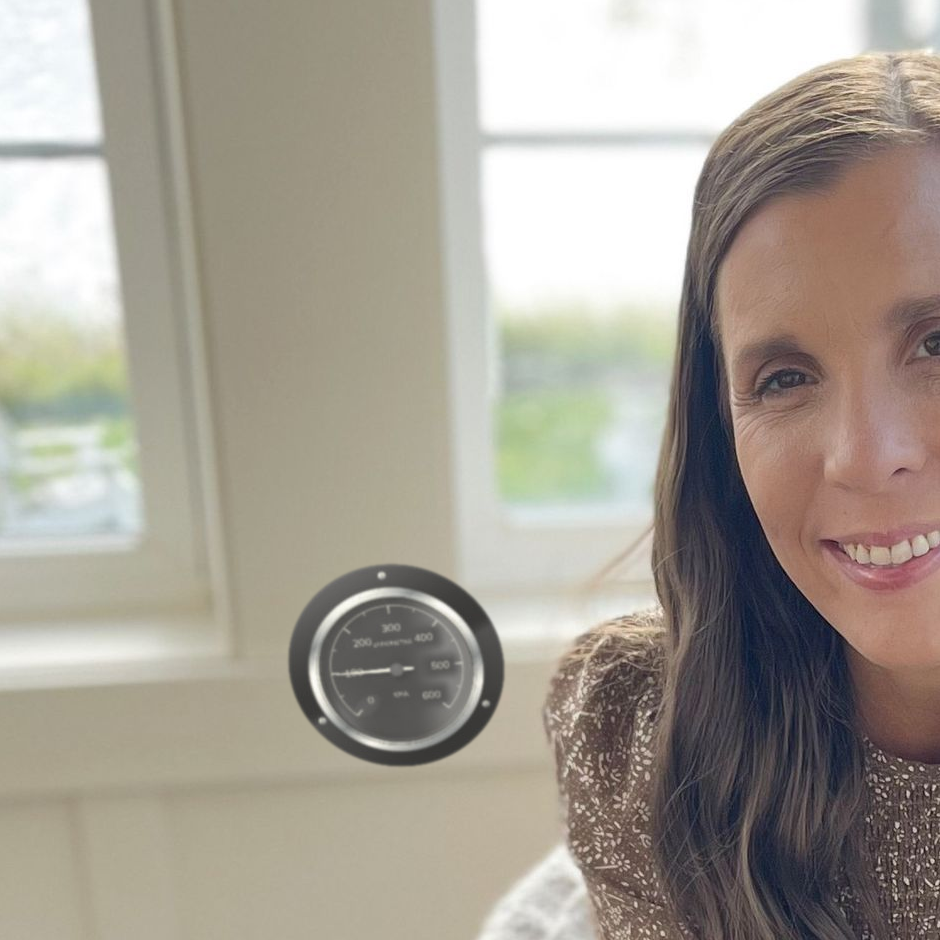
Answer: {"value": 100, "unit": "kPa"}
